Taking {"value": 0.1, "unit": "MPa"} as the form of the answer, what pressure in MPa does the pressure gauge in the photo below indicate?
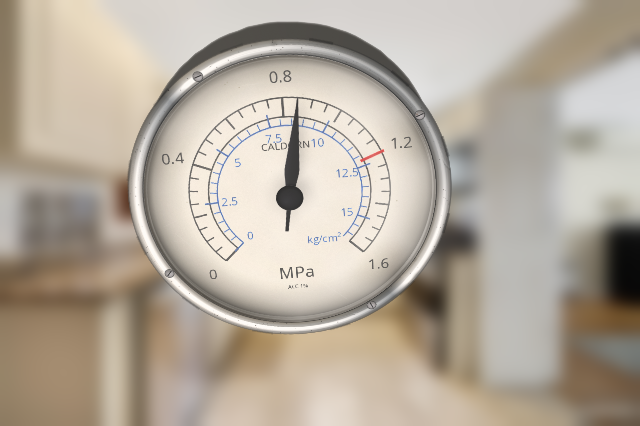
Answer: {"value": 0.85, "unit": "MPa"}
